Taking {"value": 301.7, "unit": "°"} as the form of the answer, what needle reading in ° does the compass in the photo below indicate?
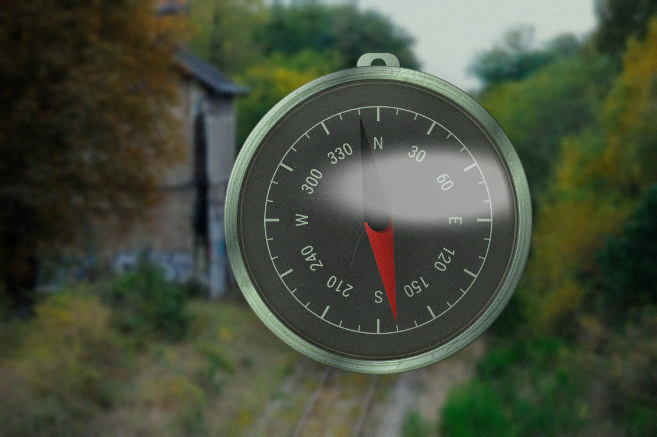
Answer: {"value": 170, "unit": "°"}
